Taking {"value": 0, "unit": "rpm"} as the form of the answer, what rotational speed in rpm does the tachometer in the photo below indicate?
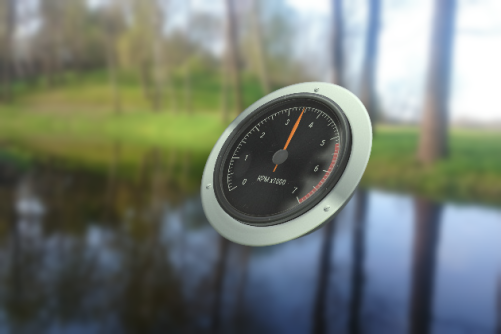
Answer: {"value": 3500, "unit": "rpm"}
